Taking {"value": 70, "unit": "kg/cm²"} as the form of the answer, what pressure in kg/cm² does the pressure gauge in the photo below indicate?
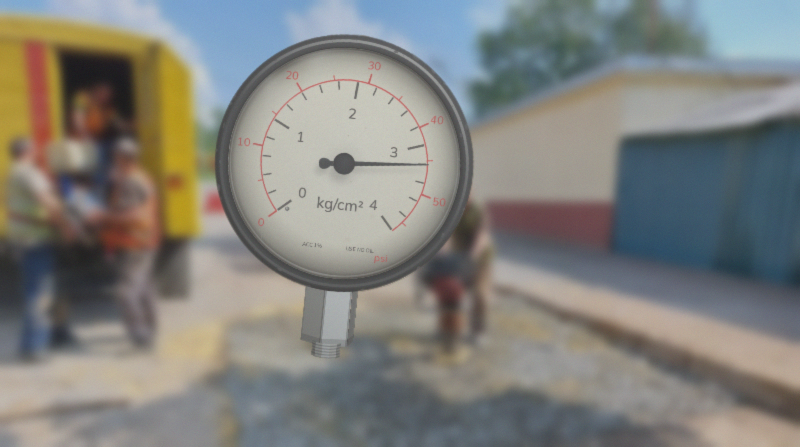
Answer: {"value": 3.2, "unit": "kg/cm²"}
